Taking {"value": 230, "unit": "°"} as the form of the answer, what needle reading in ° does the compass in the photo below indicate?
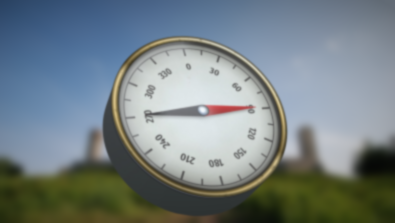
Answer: {"value": 90, "unit": "°"}
